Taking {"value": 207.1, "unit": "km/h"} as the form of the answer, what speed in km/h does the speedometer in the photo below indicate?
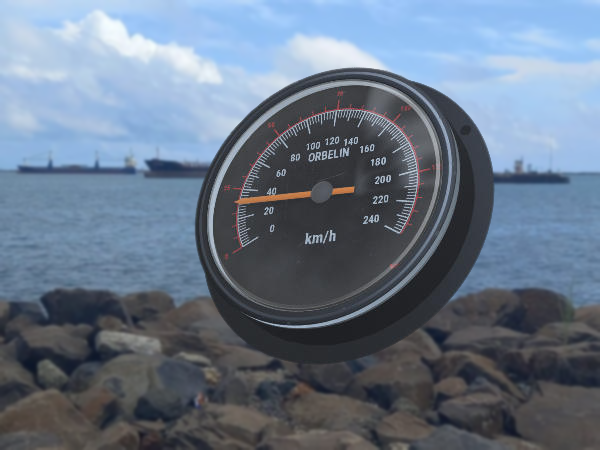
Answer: {"value": 30, "unit": "km/h"}
